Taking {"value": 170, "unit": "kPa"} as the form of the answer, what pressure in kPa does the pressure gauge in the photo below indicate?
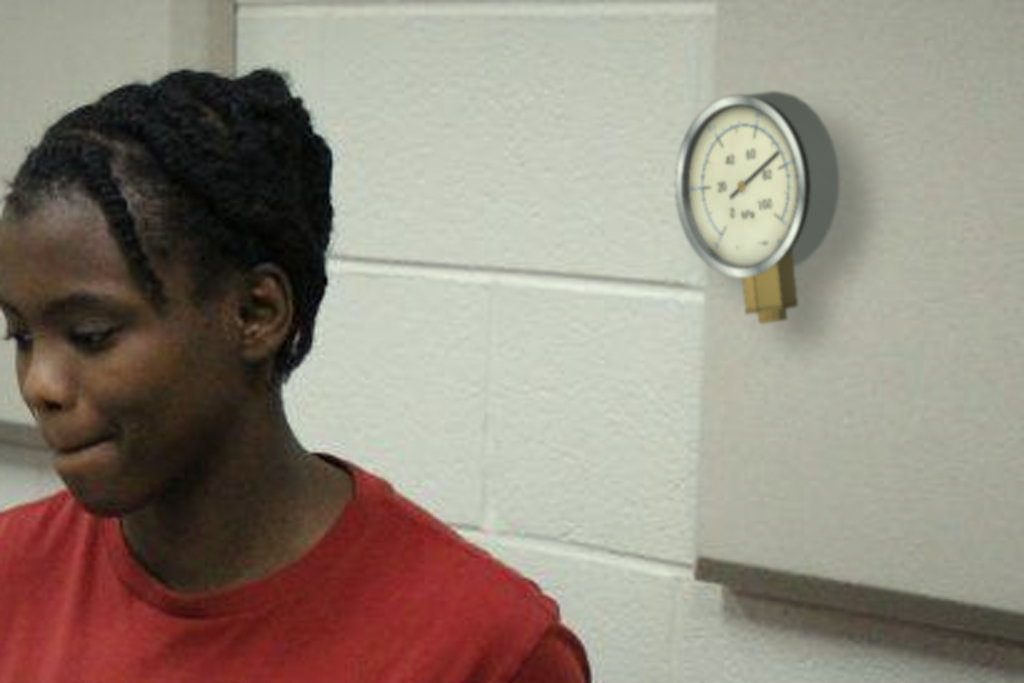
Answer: {"value": 75, "unit": "kPa"}
